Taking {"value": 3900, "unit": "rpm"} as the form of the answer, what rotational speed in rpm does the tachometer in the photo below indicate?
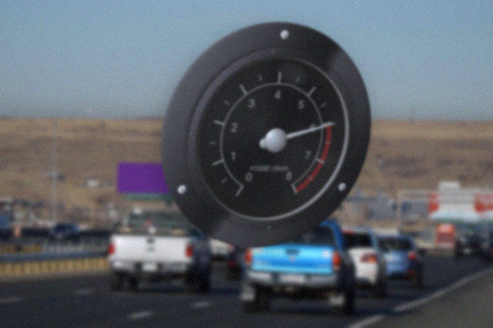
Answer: {"value": 6000, "unit": "rpm"}
